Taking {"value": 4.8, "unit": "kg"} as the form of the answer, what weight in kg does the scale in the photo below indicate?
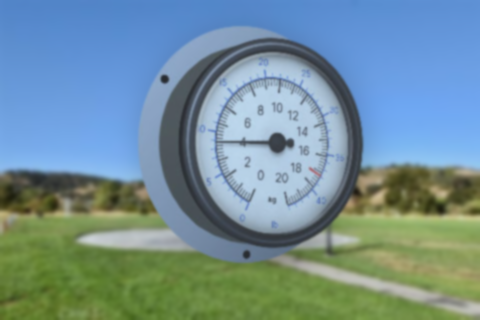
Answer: {"value": 4, "unit": "kg"}
